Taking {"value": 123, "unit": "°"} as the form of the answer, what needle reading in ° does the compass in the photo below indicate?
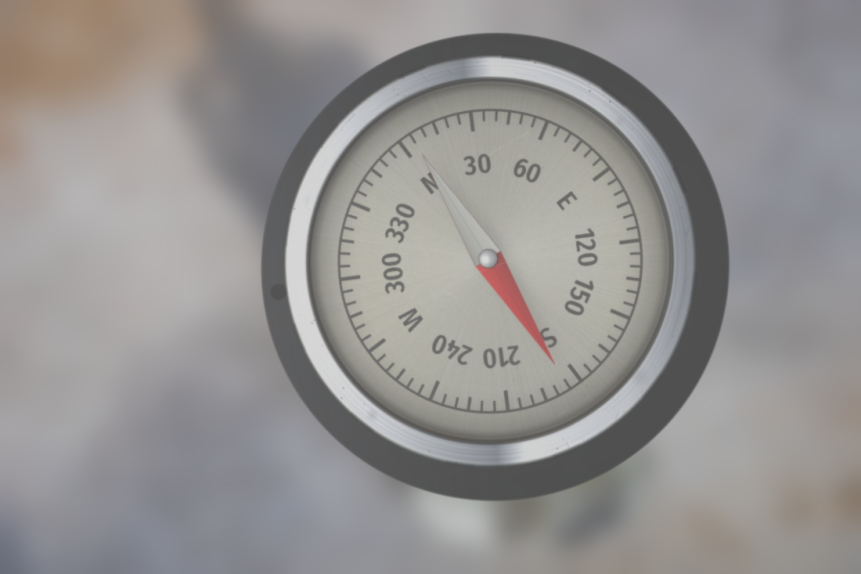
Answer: {"value": 185, "unit": "°"}
